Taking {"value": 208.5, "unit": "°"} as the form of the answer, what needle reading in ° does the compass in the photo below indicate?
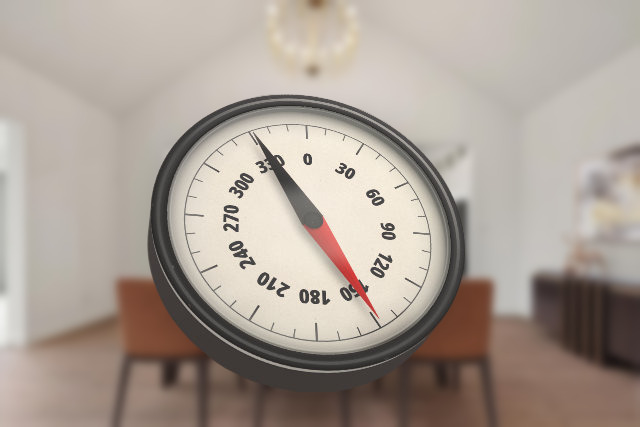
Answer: {"value": 150, "unit": "°"}
